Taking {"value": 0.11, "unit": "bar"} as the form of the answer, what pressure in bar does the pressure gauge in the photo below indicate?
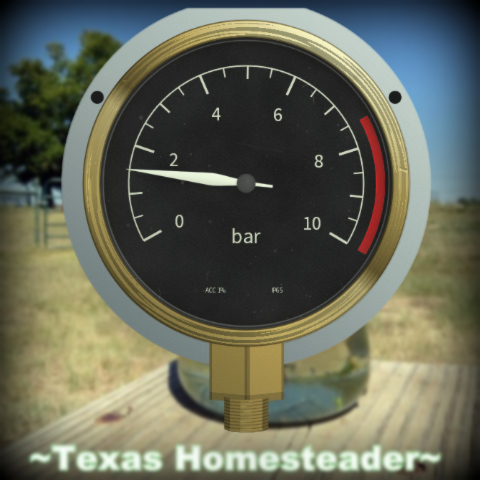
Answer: {"value": 1.5, "unit": "bar"}
